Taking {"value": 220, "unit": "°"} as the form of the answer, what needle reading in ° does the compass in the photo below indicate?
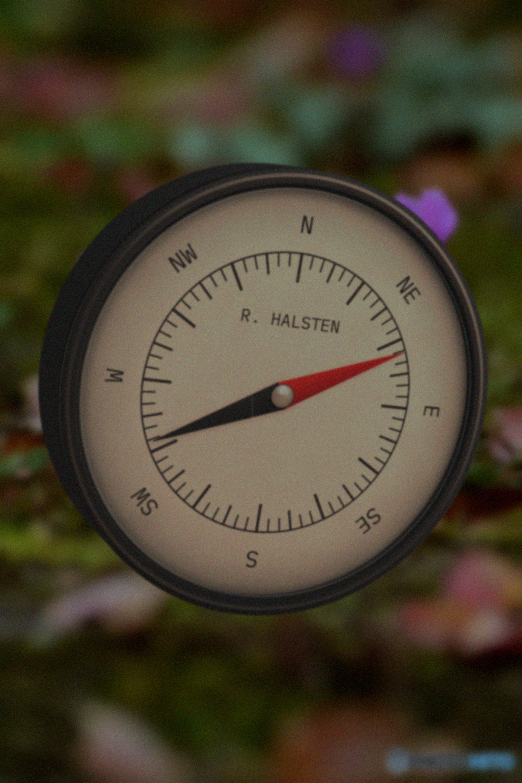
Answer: {"value": 65, "unit": "°"}
